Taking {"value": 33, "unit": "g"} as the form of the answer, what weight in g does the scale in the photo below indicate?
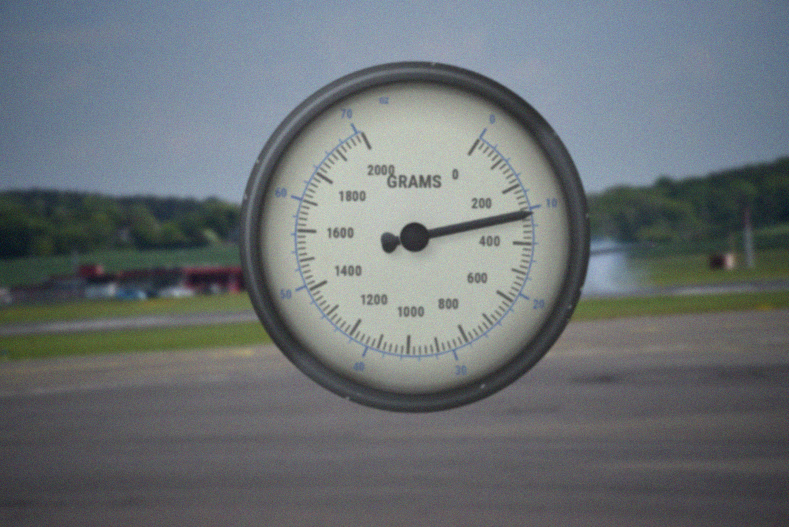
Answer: {"value": 300, "unit": "g"}
